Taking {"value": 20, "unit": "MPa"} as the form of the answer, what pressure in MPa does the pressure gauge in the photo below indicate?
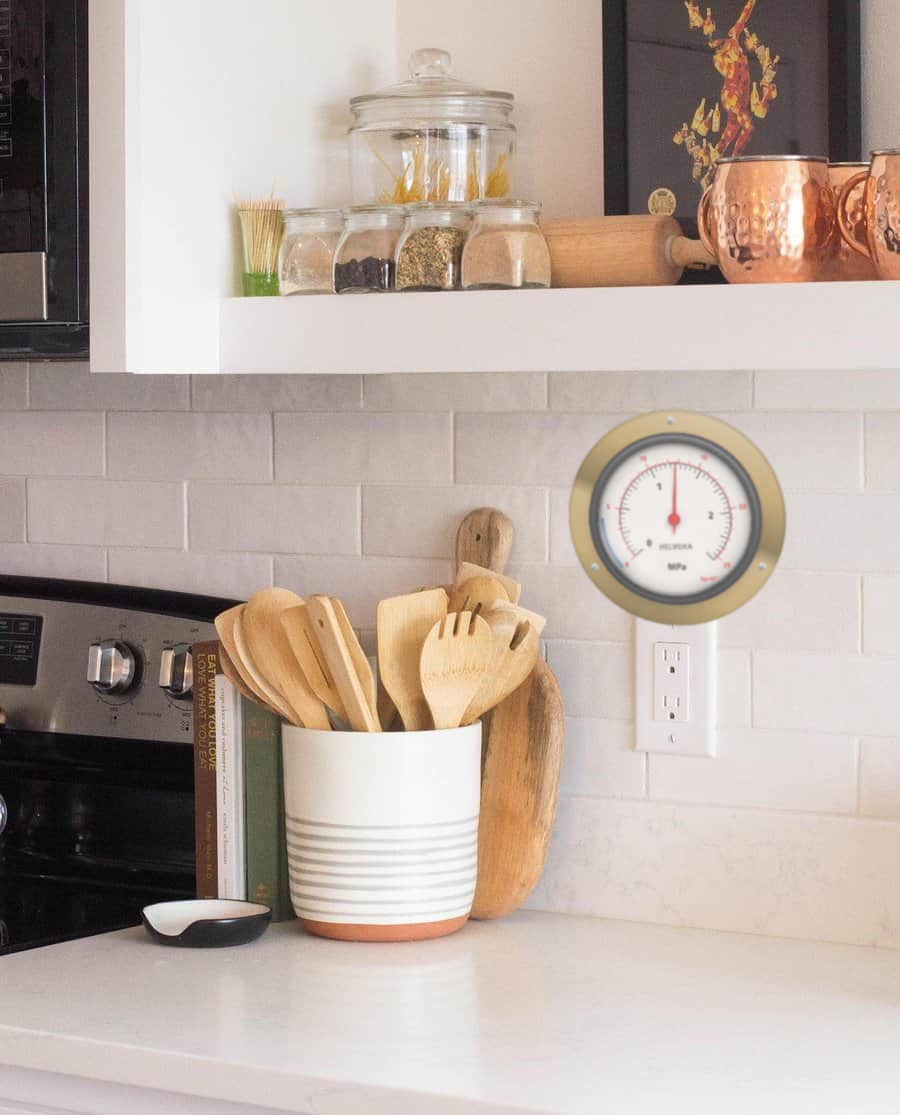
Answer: {"value": 1.25, "unit": "MPa"}
